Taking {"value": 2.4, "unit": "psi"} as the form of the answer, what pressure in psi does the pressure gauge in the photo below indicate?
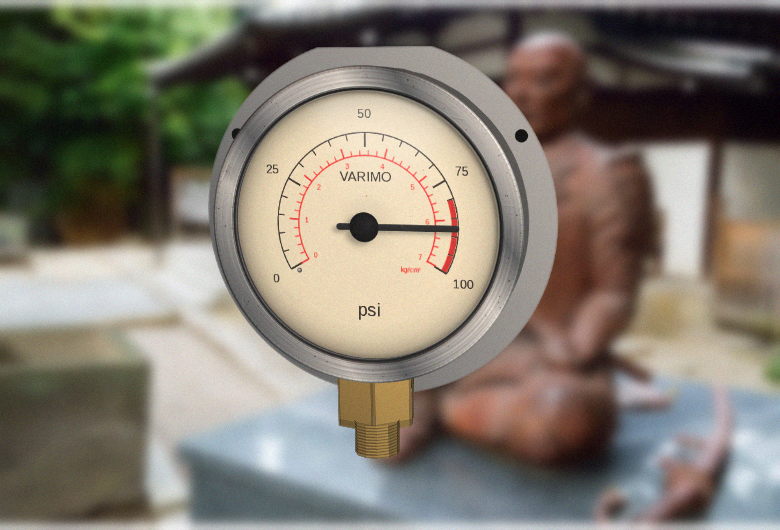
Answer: {"value": 87.5, "unit": "psi"}
